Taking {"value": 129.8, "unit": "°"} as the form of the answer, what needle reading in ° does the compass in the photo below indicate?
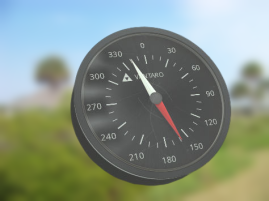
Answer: {"value": 160, "unit": "°"}
